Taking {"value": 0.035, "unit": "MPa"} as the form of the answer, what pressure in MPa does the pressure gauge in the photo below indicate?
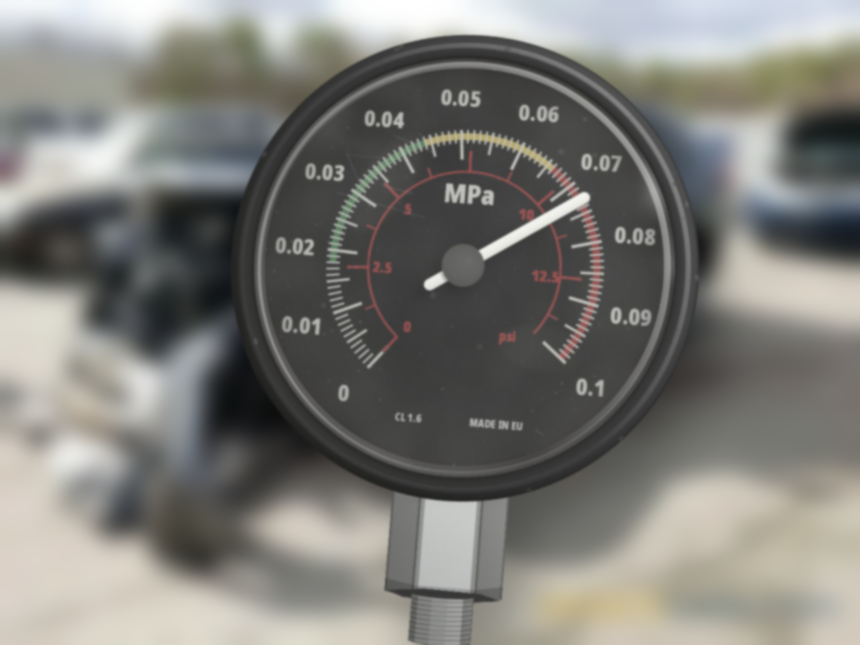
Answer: {"value": 0.073, "unit": "MPa"}
